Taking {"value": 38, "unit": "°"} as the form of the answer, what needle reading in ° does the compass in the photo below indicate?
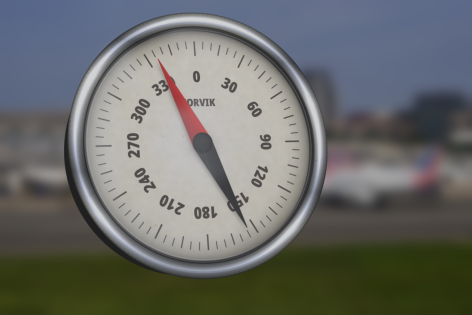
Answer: {"value": 335, "unit": "°"}
